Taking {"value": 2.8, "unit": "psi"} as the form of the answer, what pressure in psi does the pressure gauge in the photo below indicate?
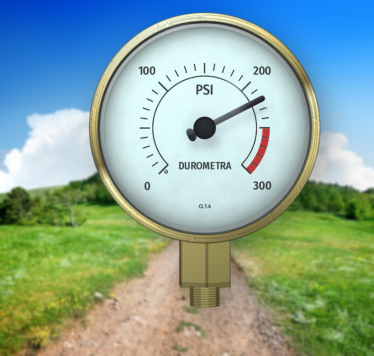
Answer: {"value": 220, "unit": "psi"}
